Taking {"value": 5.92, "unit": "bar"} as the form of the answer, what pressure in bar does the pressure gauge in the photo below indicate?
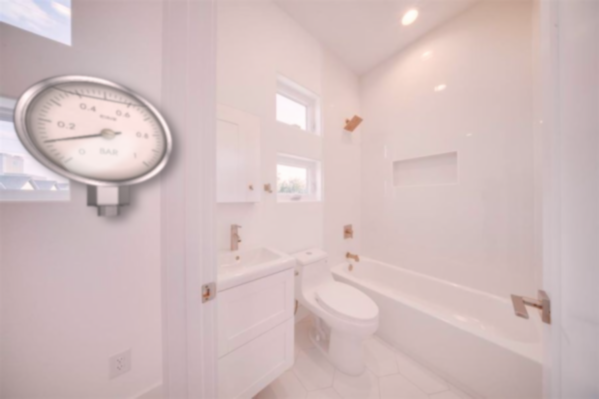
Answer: {"value": 0.1, "unit": "bar"}
